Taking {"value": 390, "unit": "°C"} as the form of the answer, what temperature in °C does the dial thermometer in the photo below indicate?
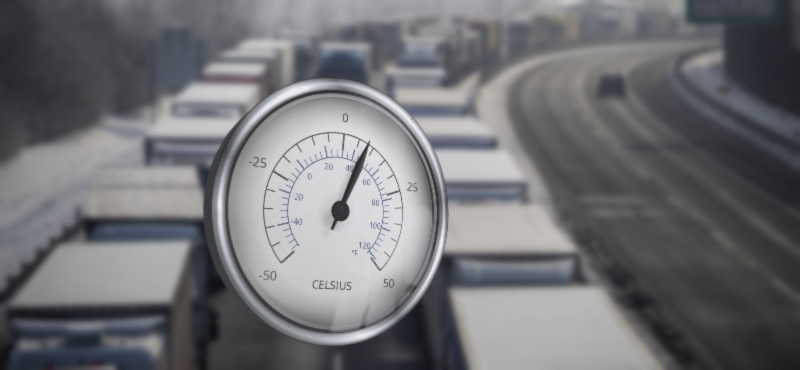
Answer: {"value": 7.5, "unit": "°C"}
